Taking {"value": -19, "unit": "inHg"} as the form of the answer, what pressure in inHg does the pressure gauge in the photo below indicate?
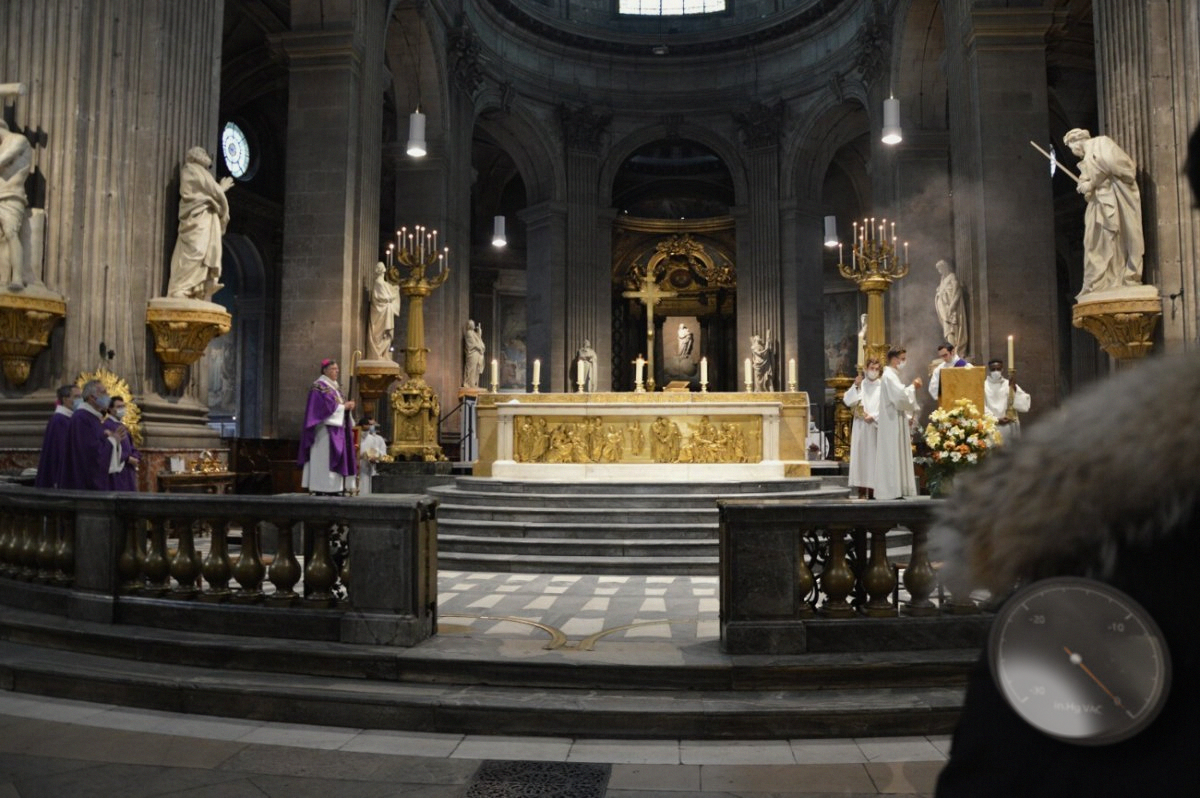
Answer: {"value": 0, "unit": "inHg"}
